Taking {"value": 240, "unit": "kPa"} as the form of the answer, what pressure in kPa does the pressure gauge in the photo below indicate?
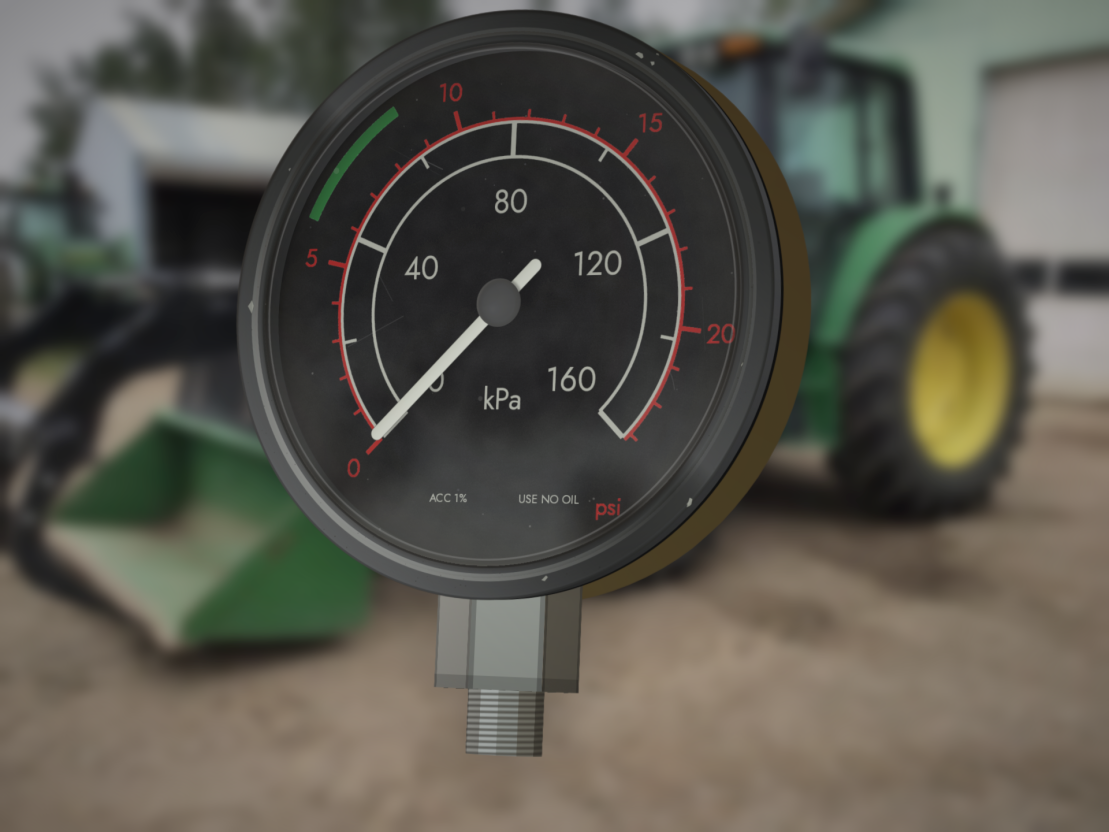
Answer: {"value": 0, "unit": "kPa"}
